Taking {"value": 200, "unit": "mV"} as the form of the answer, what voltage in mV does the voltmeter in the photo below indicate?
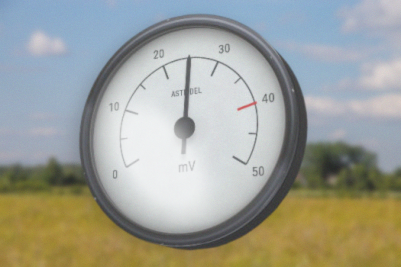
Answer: {"value": 25, "unit": "mV"}
